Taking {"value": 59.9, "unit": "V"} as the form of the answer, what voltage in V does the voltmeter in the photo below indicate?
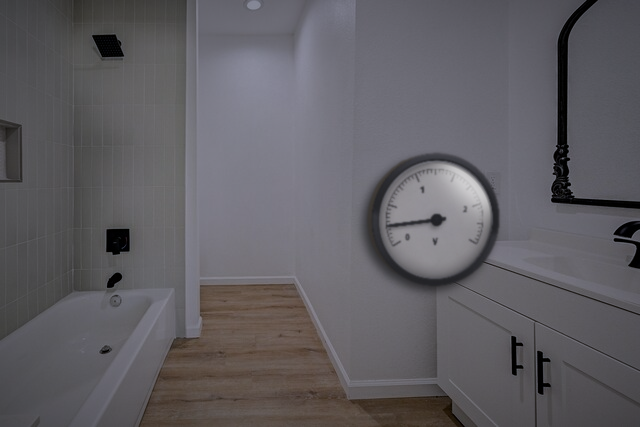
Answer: {"value": 0.25, "unit": "V"}
